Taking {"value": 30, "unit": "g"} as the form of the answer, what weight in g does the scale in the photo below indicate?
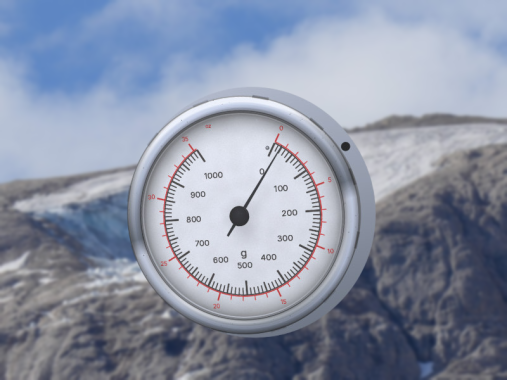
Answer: {"value": 20, "unit": "g"}
